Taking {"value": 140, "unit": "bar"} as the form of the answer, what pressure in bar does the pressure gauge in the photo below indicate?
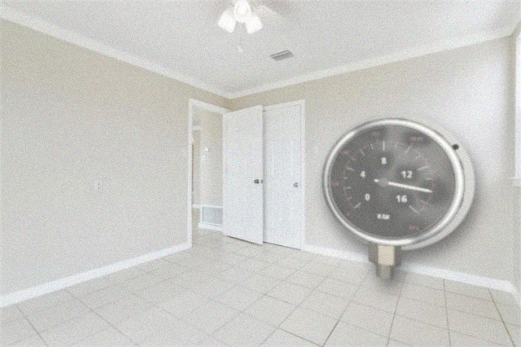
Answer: {"value": 14, "unit": "bar"}
